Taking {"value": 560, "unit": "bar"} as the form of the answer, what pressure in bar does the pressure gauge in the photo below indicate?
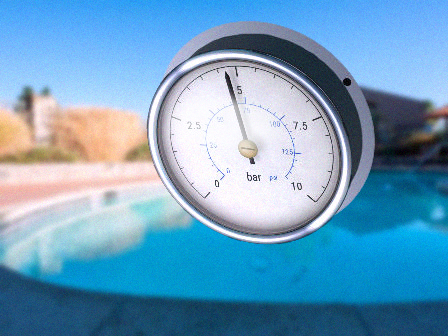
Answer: {"value": 4.75, "unit": "bar"}
